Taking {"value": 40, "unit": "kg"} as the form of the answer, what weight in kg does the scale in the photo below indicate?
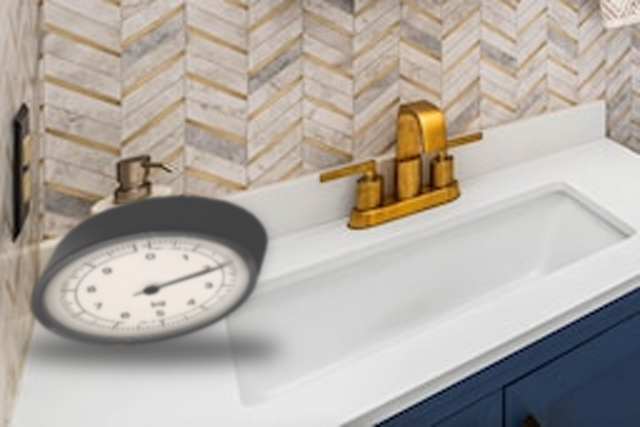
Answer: {"value": 2, "unit": "kg"}
